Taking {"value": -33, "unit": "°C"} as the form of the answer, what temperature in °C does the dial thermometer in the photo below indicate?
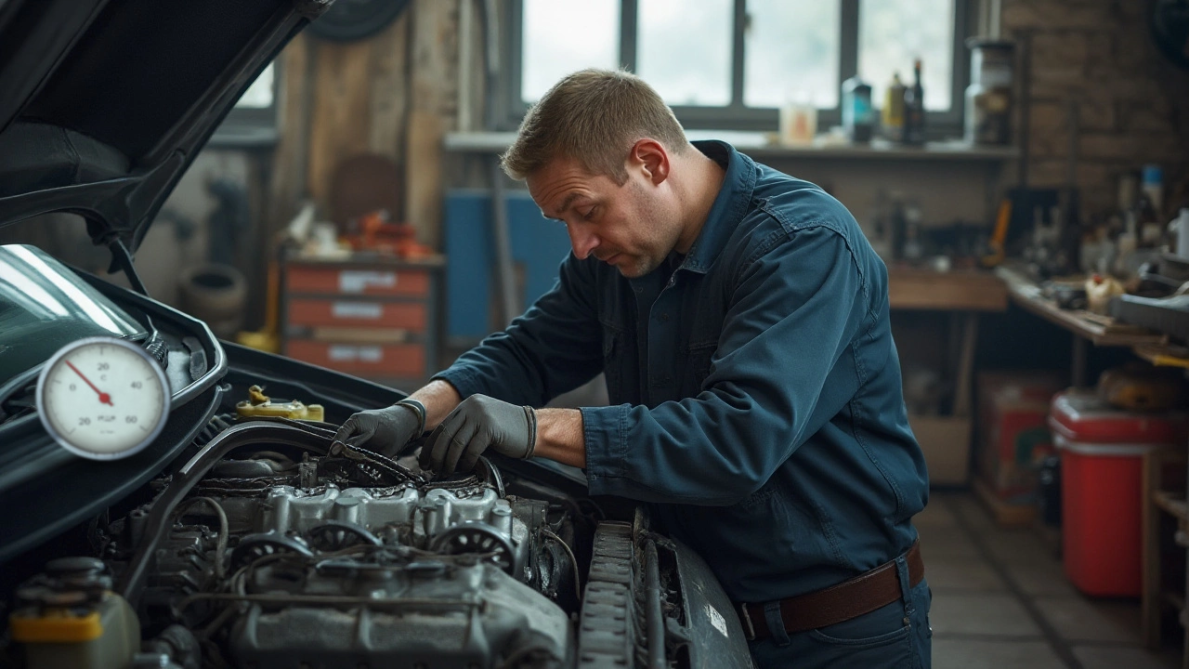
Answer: {"value": 8, "unit": "°C"}
